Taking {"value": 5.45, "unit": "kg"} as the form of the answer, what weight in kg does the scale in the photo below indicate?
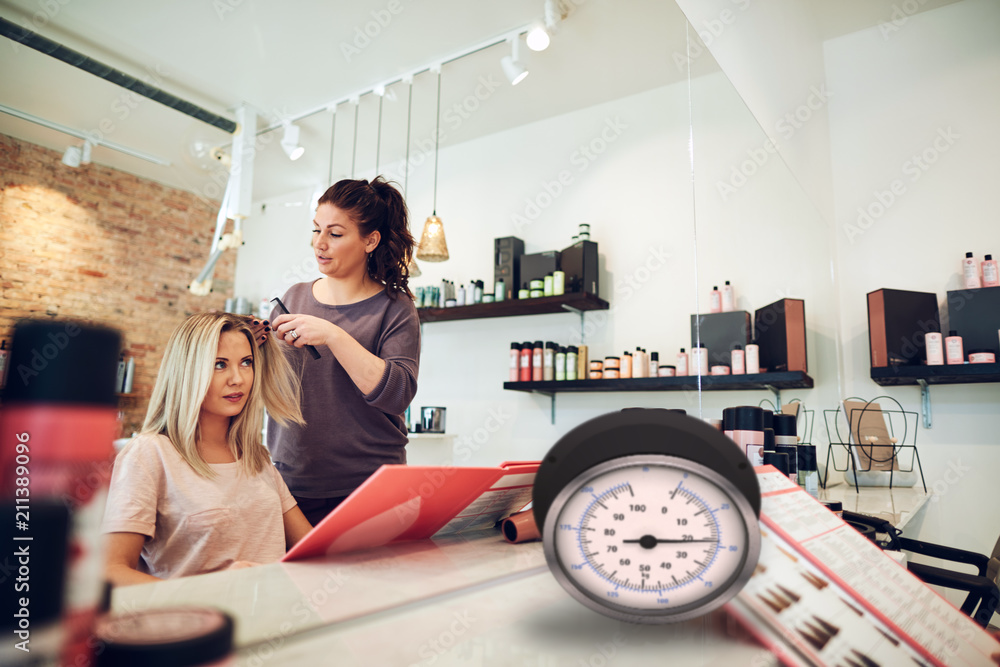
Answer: {"value": 20, "unit": "kg"}
